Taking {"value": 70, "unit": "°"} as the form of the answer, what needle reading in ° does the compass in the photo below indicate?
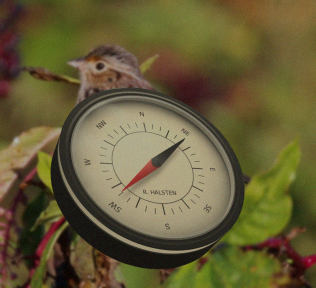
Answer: {"value": 230, "unit": "°"}
